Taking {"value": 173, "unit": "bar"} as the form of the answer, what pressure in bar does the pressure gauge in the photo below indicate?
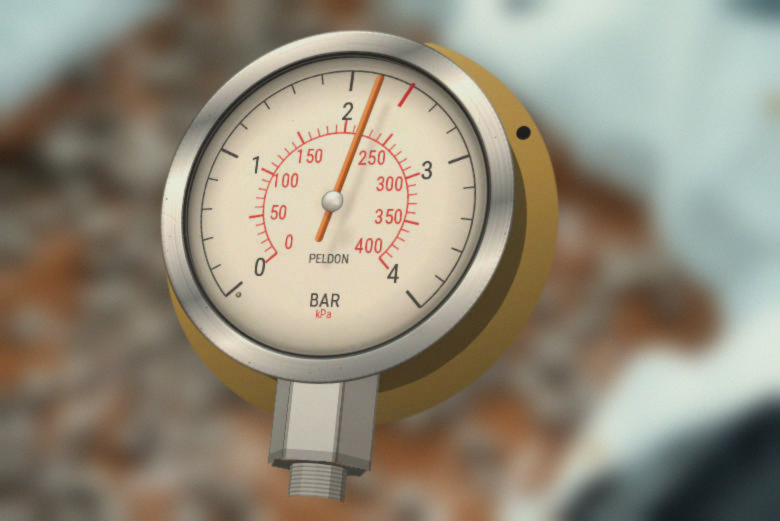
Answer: {"value": 2.2, "unit": "bar"}
